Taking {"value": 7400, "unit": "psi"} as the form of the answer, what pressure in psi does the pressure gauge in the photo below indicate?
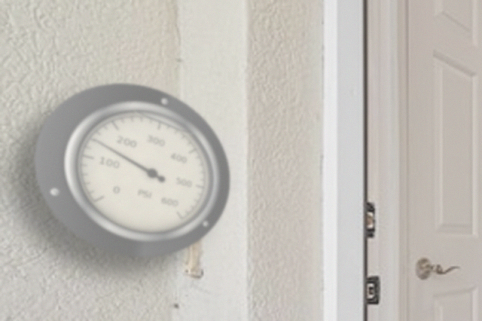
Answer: {"value": 140, "unit": "psi"}
